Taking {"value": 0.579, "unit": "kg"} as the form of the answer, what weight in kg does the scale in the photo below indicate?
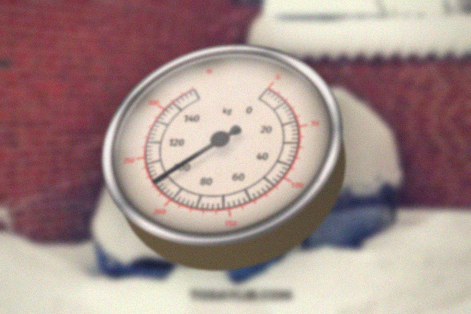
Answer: {"value": 100, "unit": "kg"}
